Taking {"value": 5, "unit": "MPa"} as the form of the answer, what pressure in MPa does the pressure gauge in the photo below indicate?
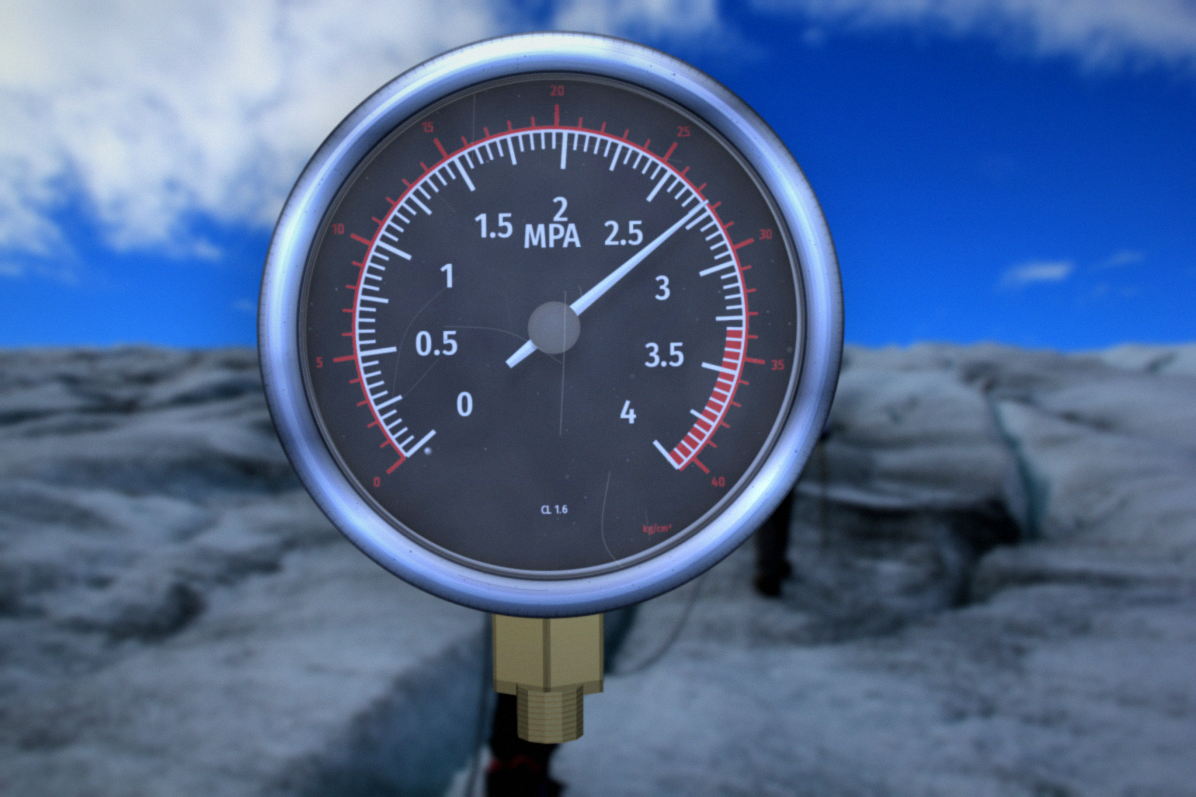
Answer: {"value": 2.7, "unit": "MPa"}
